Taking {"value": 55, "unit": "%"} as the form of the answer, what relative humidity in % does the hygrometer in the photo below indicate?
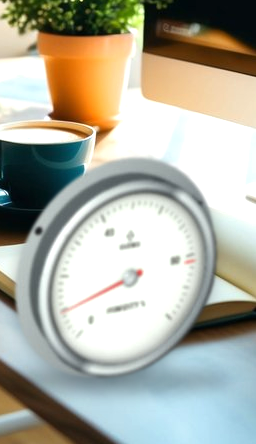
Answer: {"value": 10, "unit": "%"}
